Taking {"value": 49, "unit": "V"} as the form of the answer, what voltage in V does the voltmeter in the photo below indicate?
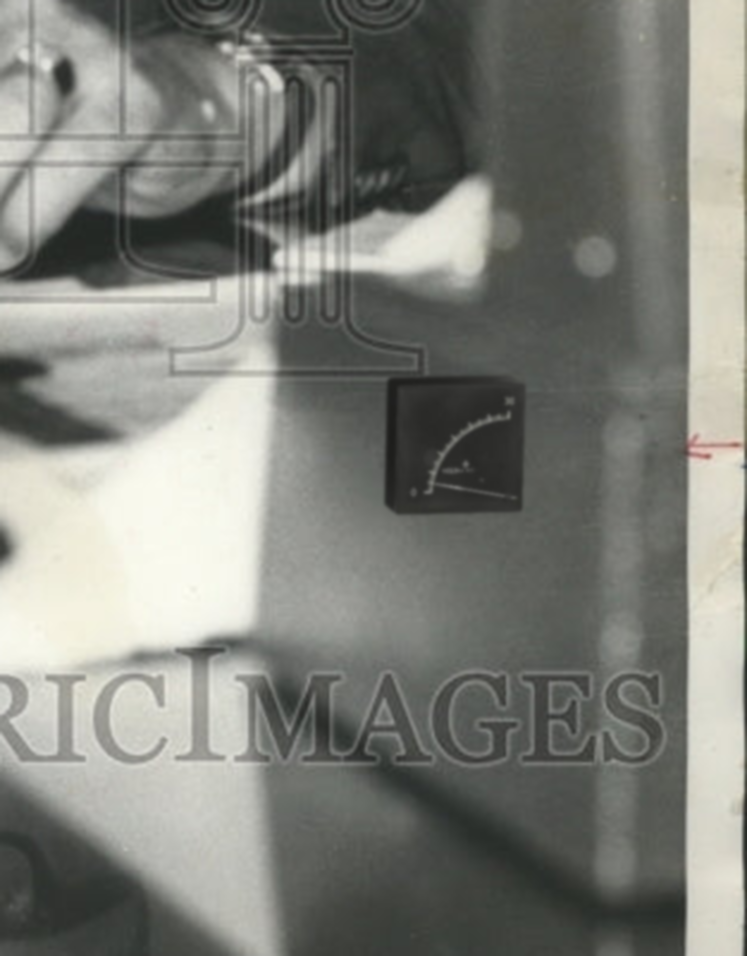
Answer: {"value": 2.5, "unit": "V"}
